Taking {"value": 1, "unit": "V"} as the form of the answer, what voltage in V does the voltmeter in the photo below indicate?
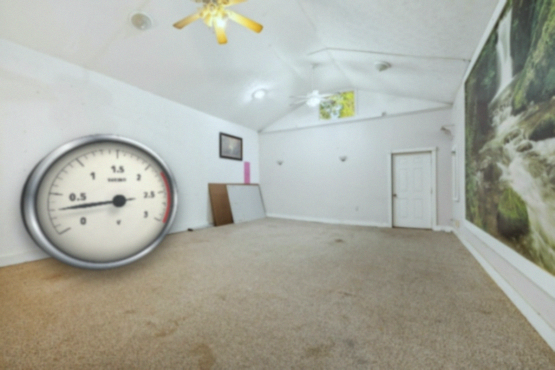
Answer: {"value": 0.3, "unit": "V"}
